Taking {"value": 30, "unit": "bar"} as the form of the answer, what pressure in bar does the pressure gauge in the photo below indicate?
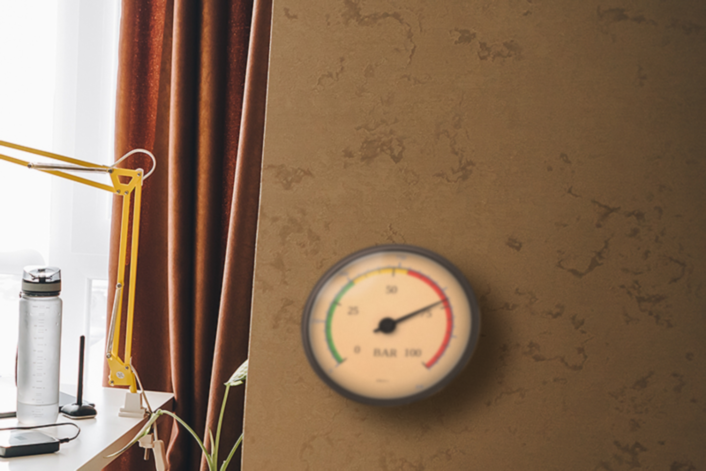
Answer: {"value": 72.5, "unit": "bar"}
